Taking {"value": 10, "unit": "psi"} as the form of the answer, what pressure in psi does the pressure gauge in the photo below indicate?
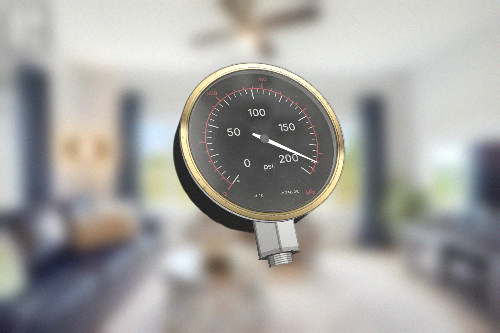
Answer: {"value": 190, "unit": "psi"}
